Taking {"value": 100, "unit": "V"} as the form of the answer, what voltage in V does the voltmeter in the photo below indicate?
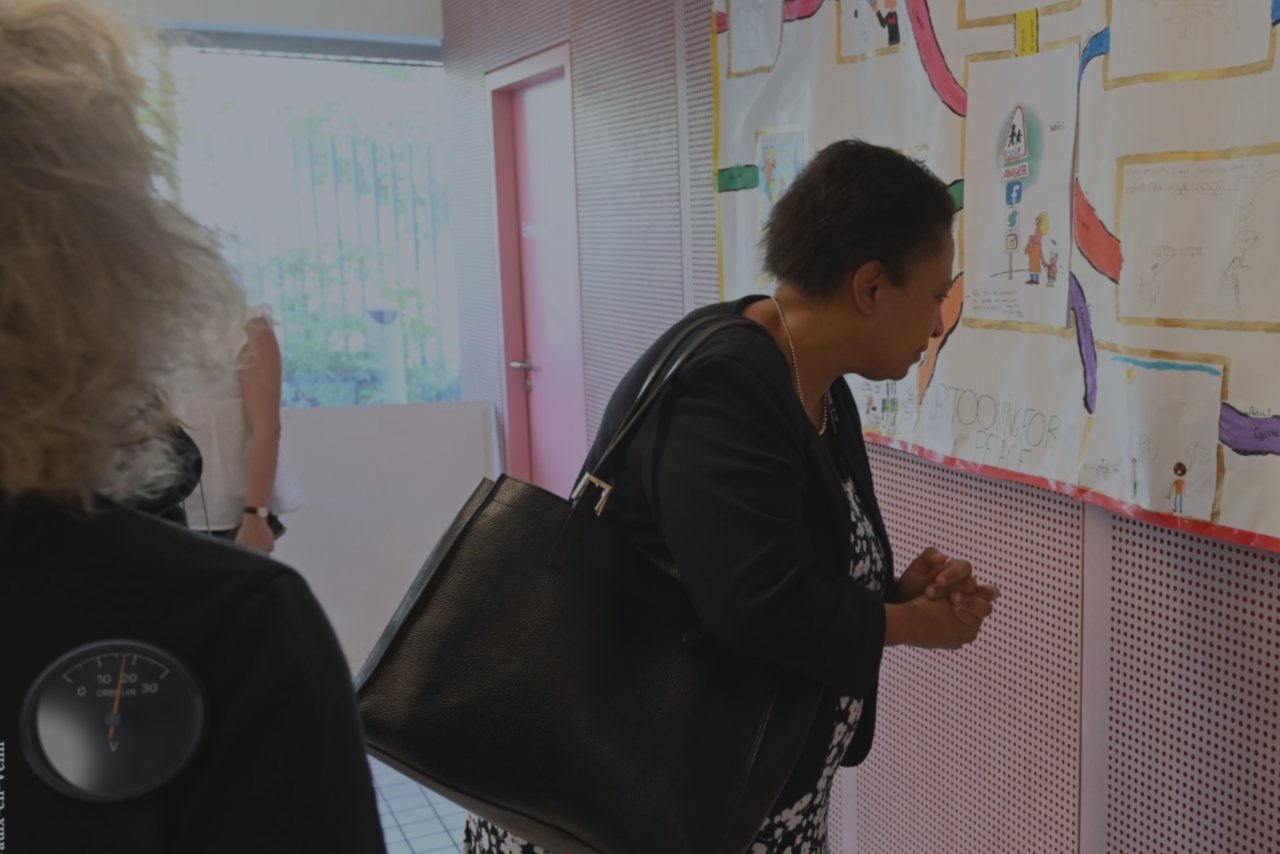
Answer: {"value": 17.5, "unit": "V"}
